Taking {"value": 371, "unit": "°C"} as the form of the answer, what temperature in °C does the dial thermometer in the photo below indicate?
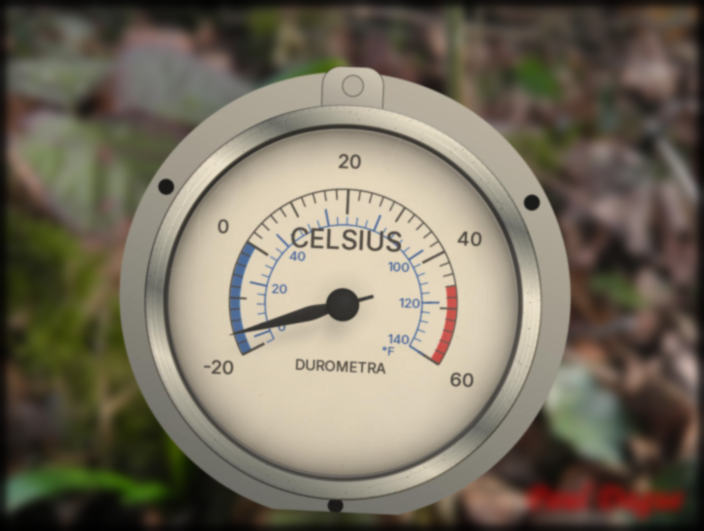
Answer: {"value": -16, "unit": "°C"}
